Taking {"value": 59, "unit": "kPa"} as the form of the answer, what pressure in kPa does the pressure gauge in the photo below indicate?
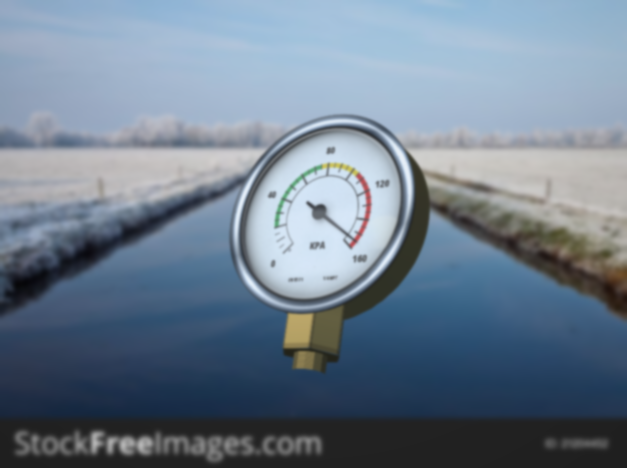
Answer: {"value": 155, "unit": "kPa"}
